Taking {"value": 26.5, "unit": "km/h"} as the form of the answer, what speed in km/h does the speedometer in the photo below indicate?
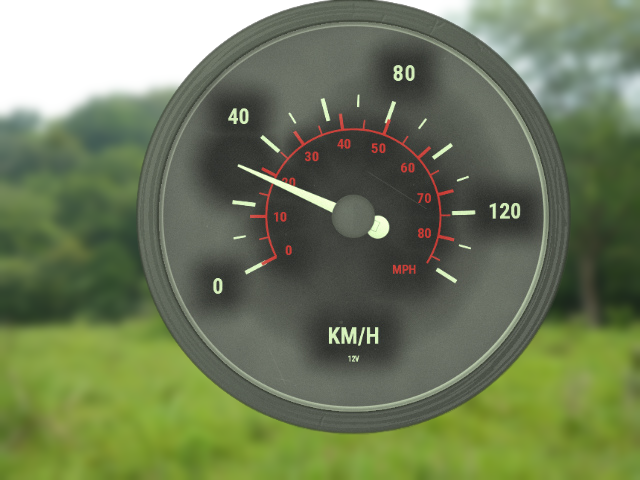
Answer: {"value": 30, "unit": "km/h"}
